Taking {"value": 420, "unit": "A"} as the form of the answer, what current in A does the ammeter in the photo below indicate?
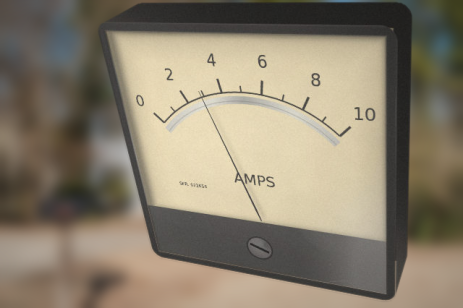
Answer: {"value": 3, "unit": "A"}
